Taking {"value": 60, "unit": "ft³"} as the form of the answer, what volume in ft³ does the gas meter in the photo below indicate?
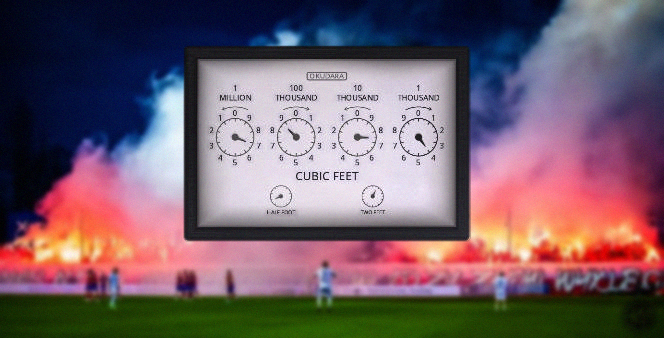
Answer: {"value": 687400, "unit": "ft³"}
